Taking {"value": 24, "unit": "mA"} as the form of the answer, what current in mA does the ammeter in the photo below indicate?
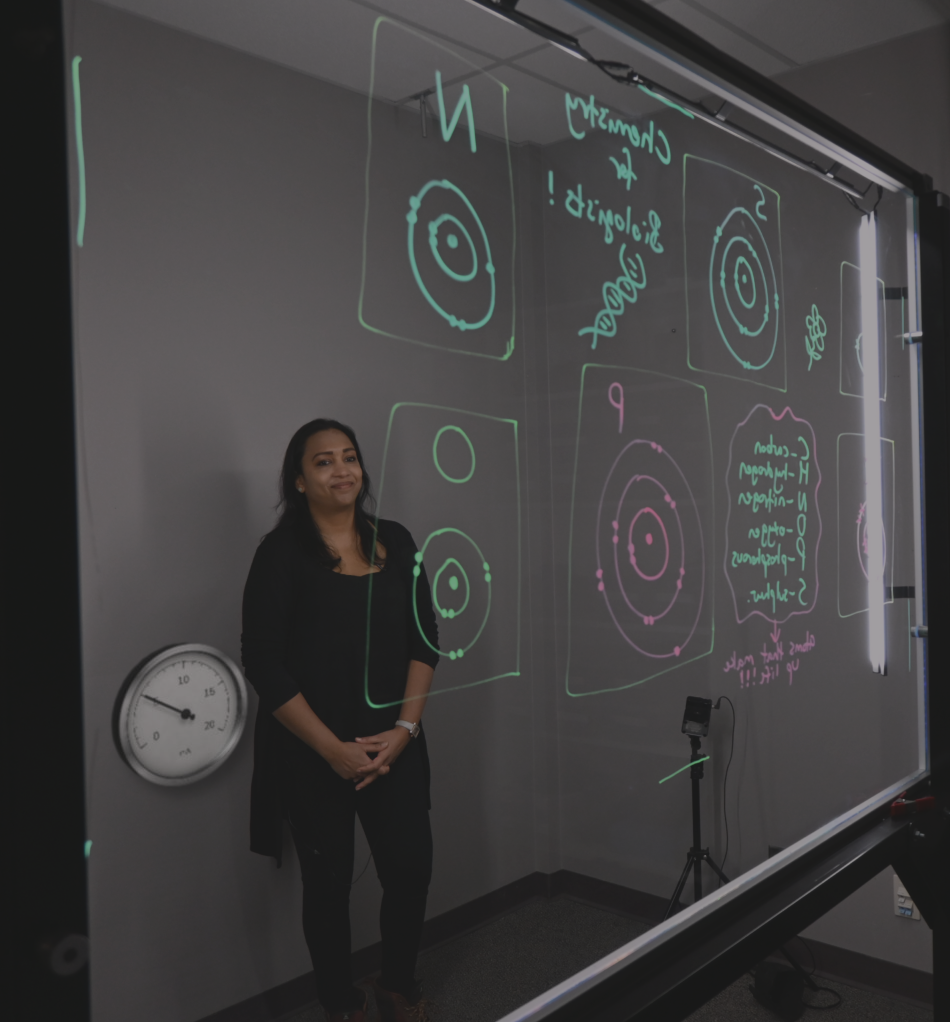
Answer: {"value": 5, "unit": "mA"}
